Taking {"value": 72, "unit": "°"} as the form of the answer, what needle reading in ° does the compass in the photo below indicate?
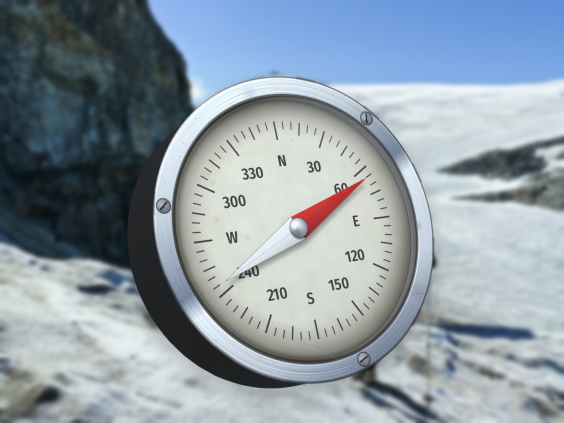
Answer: {"value": 65, "unit": "°"}
